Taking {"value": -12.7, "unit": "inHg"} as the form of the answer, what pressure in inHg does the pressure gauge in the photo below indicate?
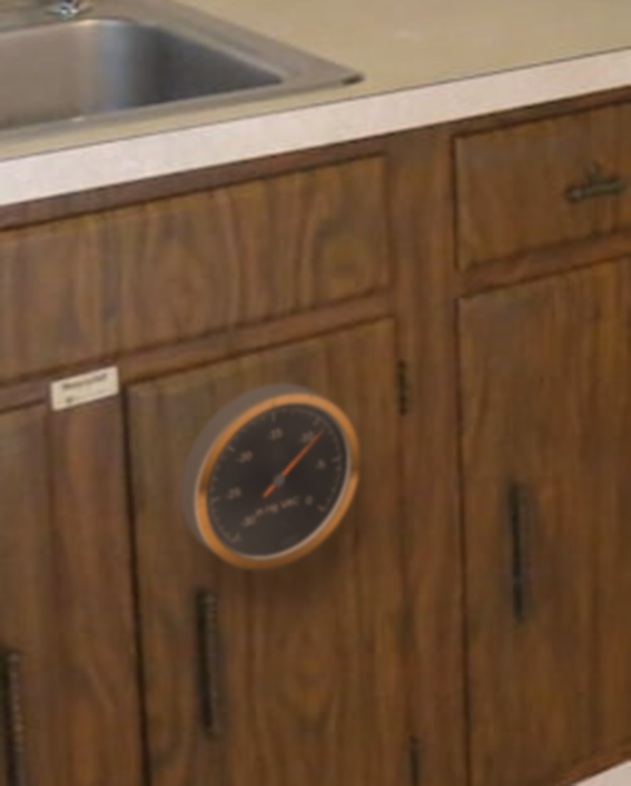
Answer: {"value": -9, "unit": "inHg"}
